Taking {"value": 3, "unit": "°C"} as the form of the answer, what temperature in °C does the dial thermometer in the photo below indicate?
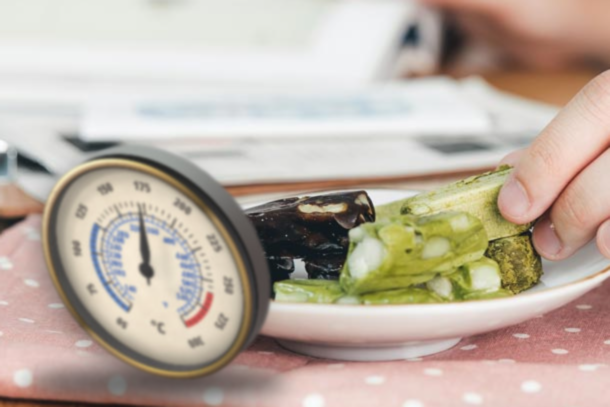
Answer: {"value": 175, "unit": "°C"}
